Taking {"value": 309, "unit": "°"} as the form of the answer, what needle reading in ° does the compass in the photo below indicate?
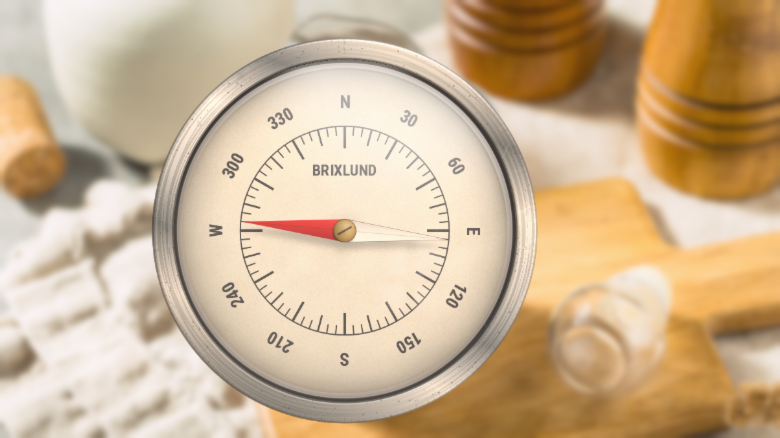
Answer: {"value": 275, "unit": "°"}
